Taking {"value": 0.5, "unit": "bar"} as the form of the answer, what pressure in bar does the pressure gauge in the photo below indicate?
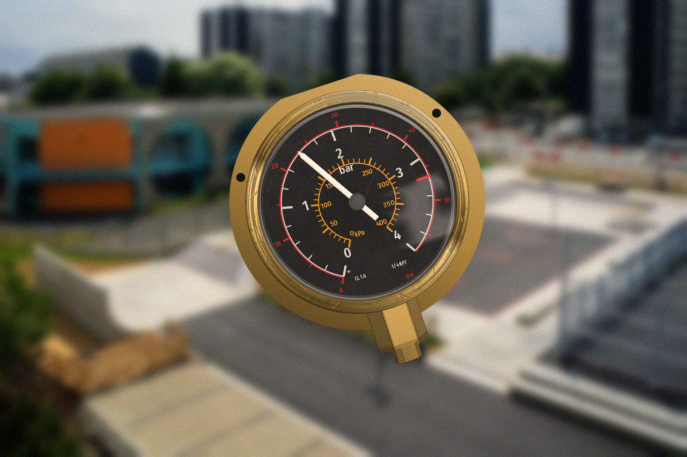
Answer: {"value": 1.6, "unit": "bar"}
